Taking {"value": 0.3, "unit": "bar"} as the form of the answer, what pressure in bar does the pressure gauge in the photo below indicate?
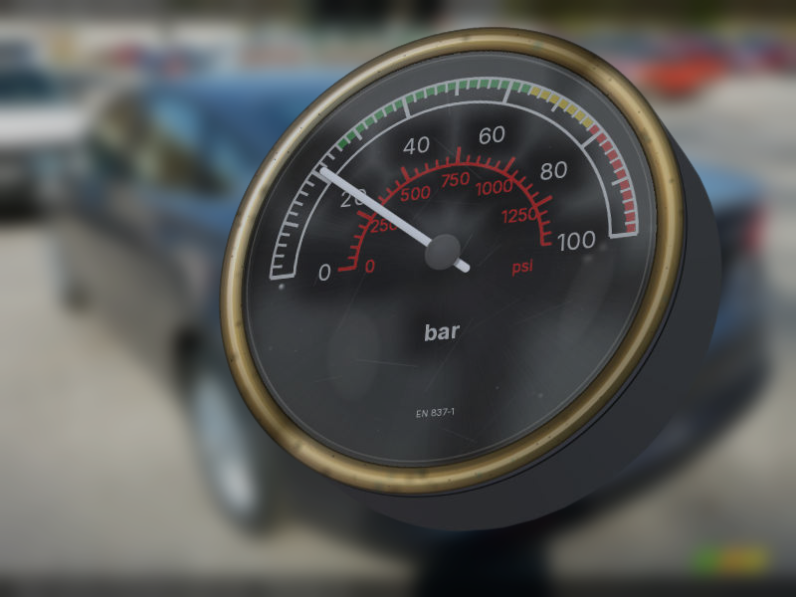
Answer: {"value": 21, "unit": "bar"}
